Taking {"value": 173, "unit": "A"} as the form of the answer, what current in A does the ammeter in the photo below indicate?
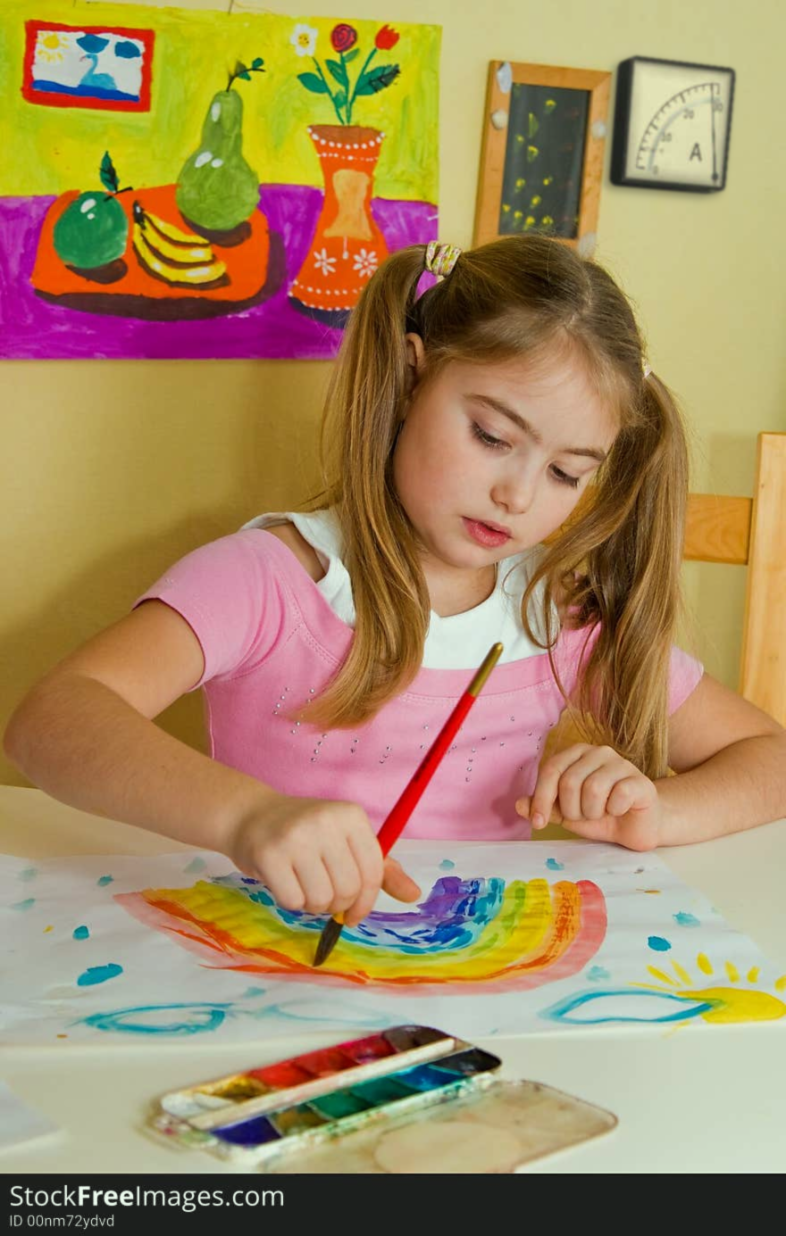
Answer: {"value": 28, "unit": "A"}
